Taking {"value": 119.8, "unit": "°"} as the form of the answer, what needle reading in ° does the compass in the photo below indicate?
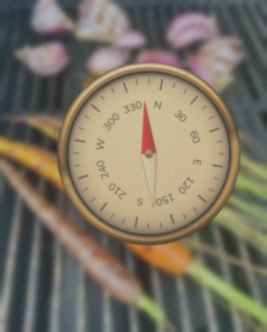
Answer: {"value": 345, "unit": "°"}
